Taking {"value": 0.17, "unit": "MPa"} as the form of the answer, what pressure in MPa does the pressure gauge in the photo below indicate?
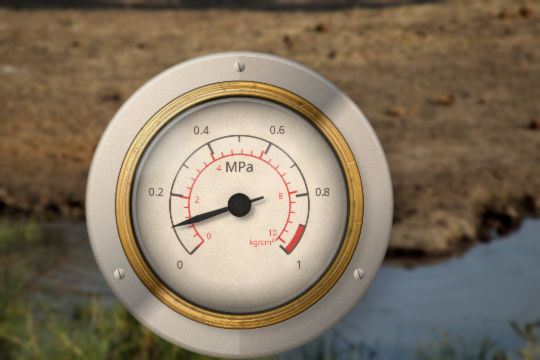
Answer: {"value": 0.1, "unit": "MPa"}
